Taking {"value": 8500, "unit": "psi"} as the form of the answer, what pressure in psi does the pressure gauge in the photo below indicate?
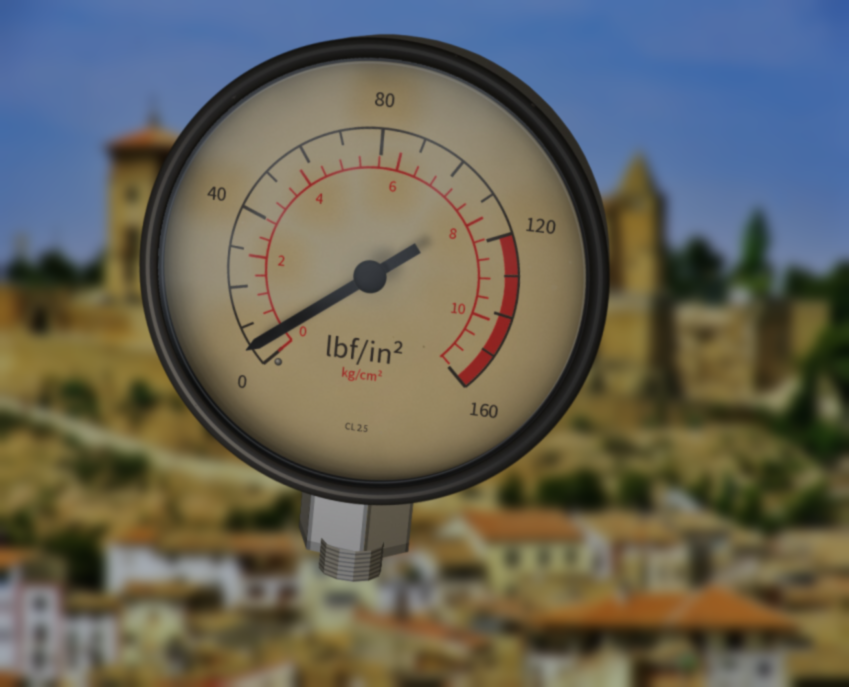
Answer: {"value": 5, "unit": "psi"}
